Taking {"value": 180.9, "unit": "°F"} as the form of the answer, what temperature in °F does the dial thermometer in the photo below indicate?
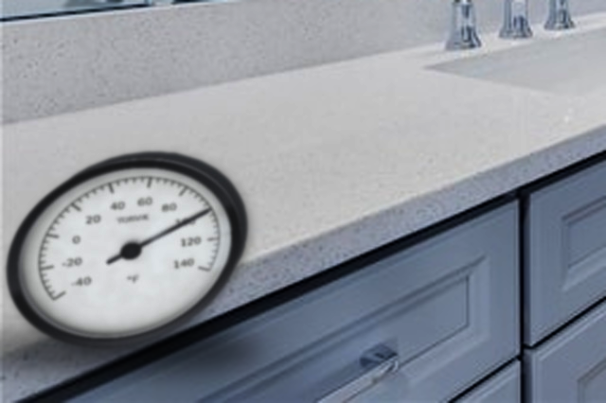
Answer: {"value": 100, "unit": "°F"}
